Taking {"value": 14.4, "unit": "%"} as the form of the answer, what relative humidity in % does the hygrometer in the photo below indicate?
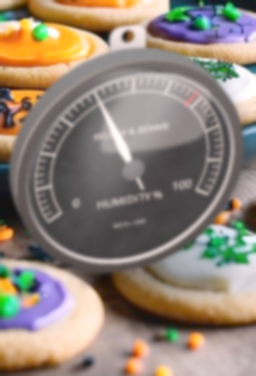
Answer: {"value": 40, "unit": "%"}
